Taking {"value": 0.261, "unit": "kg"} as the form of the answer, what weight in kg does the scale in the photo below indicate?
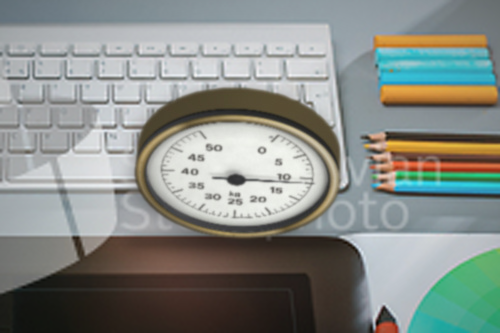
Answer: {"value": 10, "unit": "kg"}
